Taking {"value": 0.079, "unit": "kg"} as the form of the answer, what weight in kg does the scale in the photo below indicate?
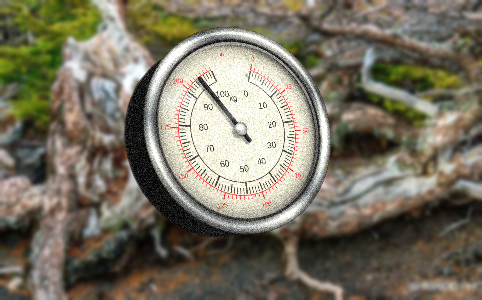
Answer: {"value": 95, "unit": "kg"}
